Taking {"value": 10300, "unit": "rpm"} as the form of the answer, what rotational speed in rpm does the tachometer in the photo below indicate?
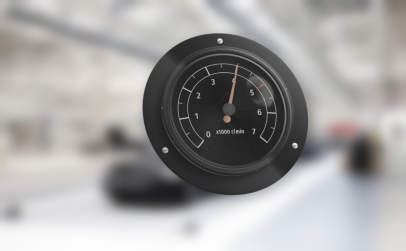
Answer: {"value": 4000, "unit": "rpm"}
